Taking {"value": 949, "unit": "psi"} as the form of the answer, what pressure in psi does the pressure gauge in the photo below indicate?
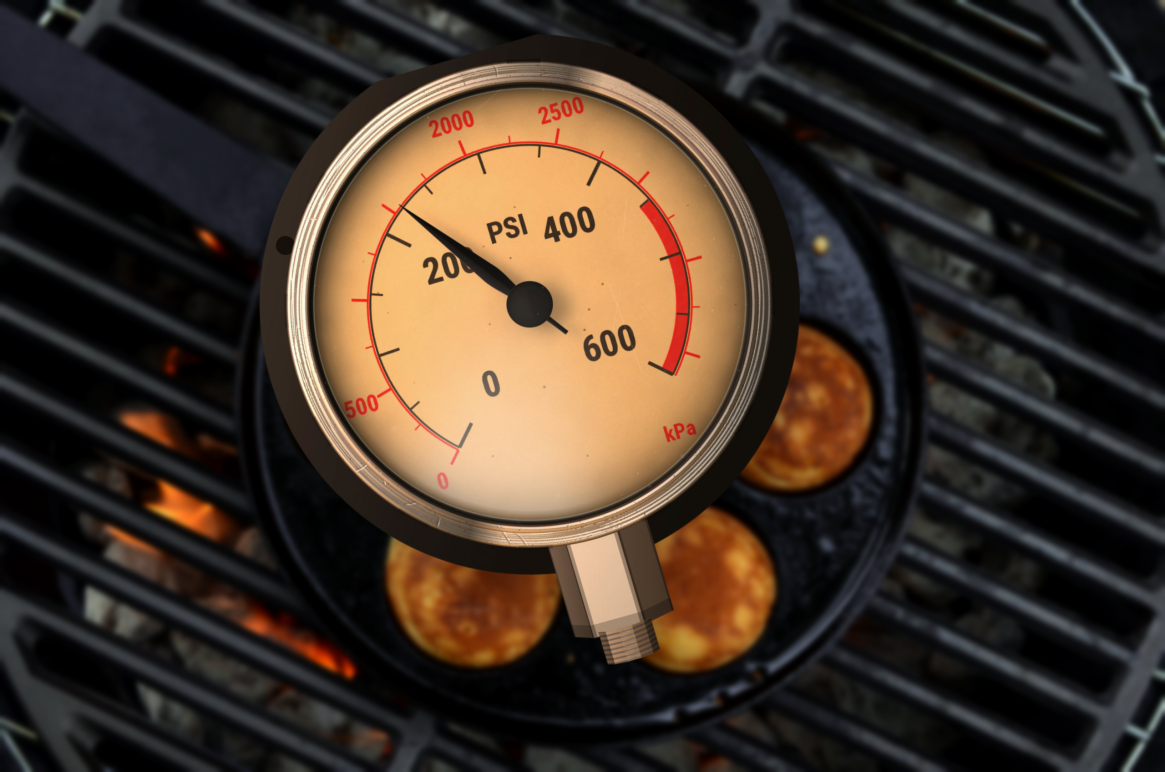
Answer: {"value": 225, "unit": "psi"}
